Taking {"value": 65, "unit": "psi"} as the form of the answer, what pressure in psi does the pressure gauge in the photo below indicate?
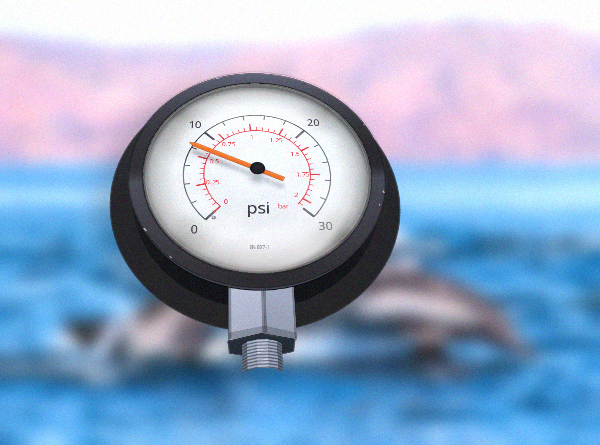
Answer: {"value": 8, "unit": "psi"}
